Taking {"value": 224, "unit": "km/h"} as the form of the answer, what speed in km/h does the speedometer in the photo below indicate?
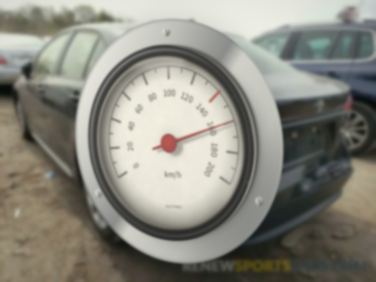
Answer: {"value": 160, "unit": "km/h"}
